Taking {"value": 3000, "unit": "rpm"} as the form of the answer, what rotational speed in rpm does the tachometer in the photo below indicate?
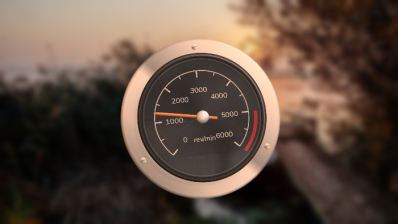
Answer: {"value": 1250, "unit": "rpm"}
